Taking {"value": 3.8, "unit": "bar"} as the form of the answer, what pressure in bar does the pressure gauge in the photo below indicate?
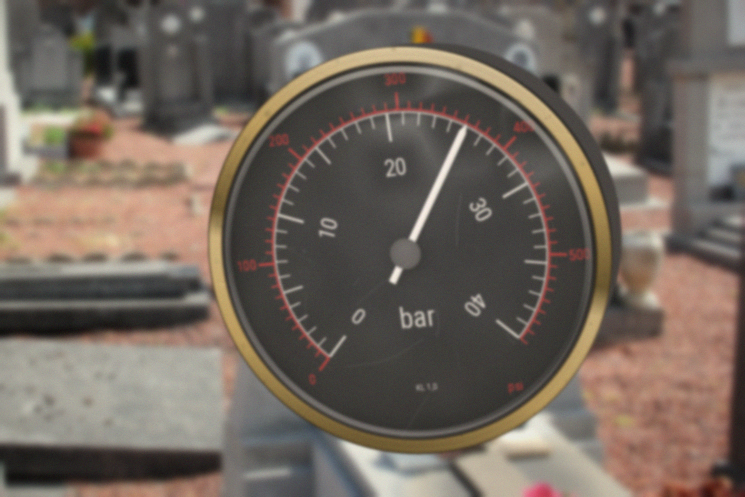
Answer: {"value": 25, "unit": "bar"}
